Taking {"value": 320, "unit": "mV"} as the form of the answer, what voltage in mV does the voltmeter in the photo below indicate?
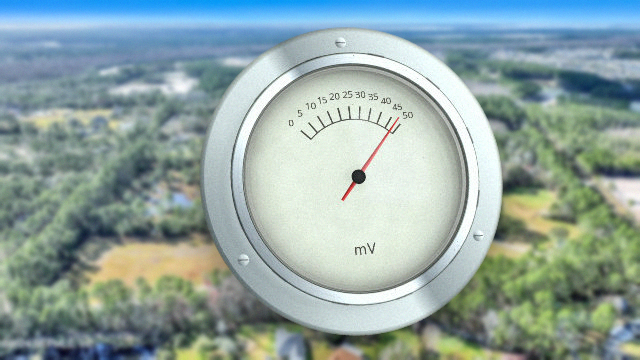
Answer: {"value": 47.5, "unit": "mV"}
